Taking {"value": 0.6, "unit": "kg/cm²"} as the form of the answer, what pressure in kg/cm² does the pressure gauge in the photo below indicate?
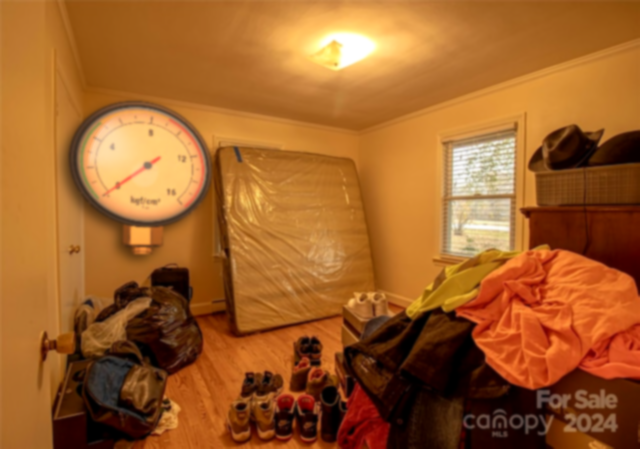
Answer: {"value": 0, "unit": "kg/cm²"}
